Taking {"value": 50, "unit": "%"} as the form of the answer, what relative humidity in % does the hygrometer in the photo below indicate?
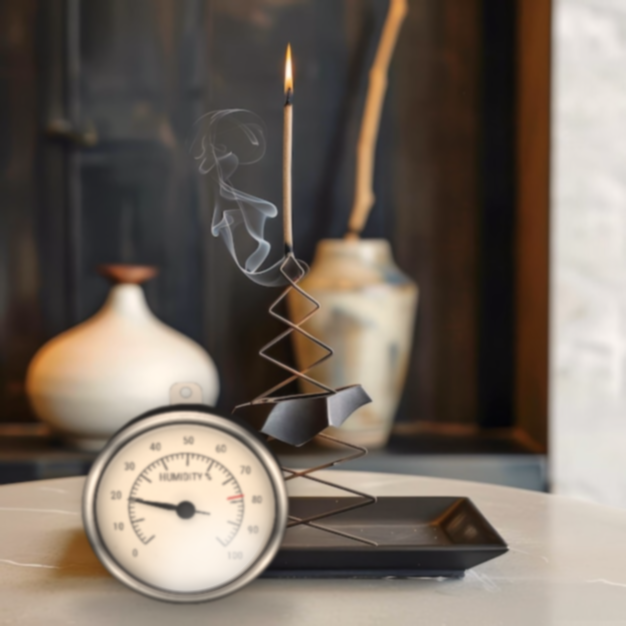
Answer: {"value": 20, "unit": "%"}
